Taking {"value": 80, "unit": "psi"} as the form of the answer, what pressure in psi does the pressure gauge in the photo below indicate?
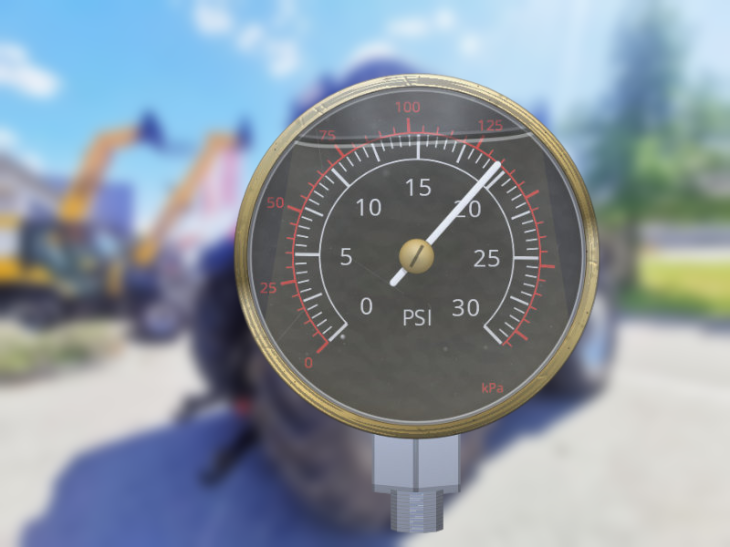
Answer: {"value": 19.5, "unit": "psi"}
